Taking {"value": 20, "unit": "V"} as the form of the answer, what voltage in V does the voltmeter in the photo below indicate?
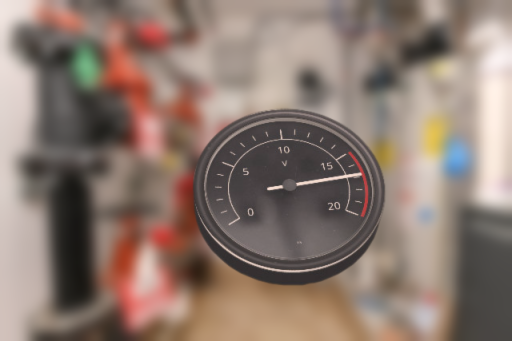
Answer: {"value": 17, "unit": "V"}
